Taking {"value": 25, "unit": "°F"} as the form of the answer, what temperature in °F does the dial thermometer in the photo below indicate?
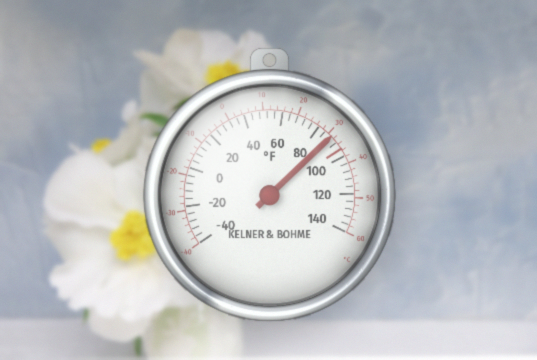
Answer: {"value": 88, "unit": "°F"}
